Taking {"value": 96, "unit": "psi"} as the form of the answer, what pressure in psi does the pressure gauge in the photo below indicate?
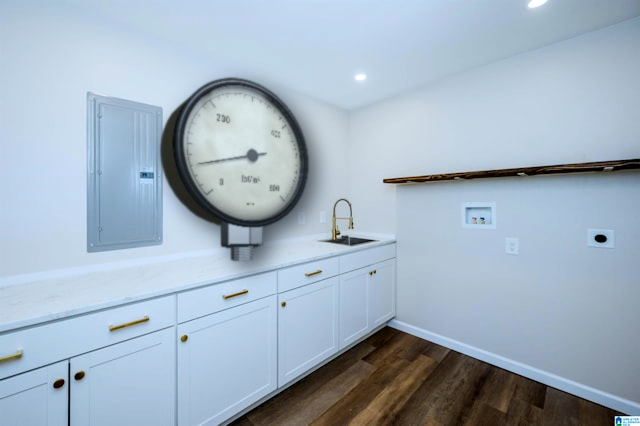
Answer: {"value": 60, "unit": "psi"}
